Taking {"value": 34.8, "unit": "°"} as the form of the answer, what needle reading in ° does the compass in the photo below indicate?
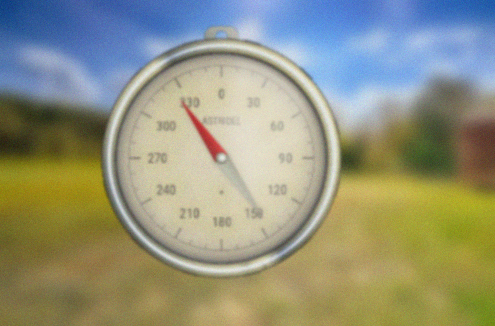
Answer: {"value": 325, "unit": "°"}
